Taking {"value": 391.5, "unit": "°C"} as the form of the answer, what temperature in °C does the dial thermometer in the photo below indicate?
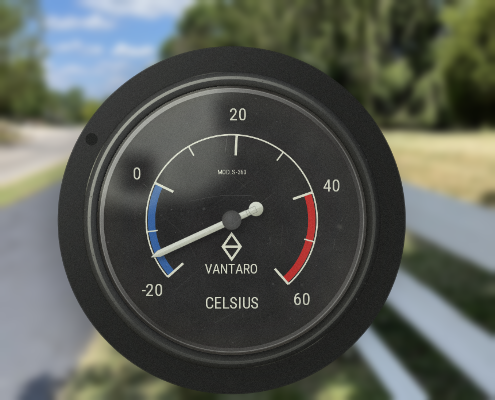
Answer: {"value": -15, "unit": "°C"}
